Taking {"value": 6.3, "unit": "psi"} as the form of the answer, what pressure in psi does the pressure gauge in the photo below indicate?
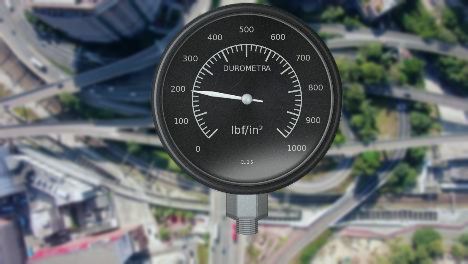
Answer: {"value": 200, "unit": "psi"}
